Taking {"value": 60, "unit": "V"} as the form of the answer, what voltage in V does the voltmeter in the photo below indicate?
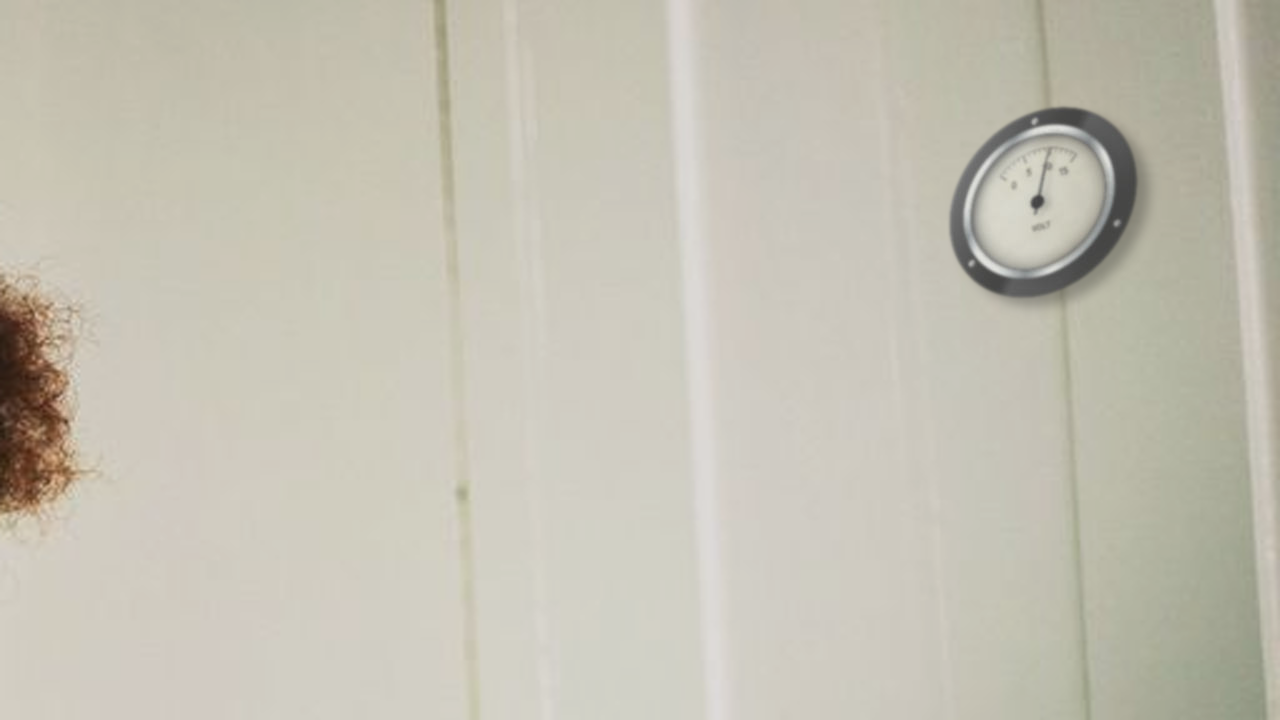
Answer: {"value": 10, "unit": "V"}
